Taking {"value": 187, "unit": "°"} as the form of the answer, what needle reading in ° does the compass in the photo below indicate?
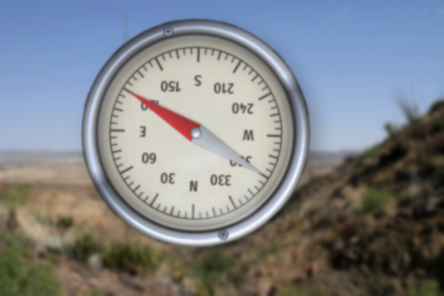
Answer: {"value": 120, "unit": "°"}
